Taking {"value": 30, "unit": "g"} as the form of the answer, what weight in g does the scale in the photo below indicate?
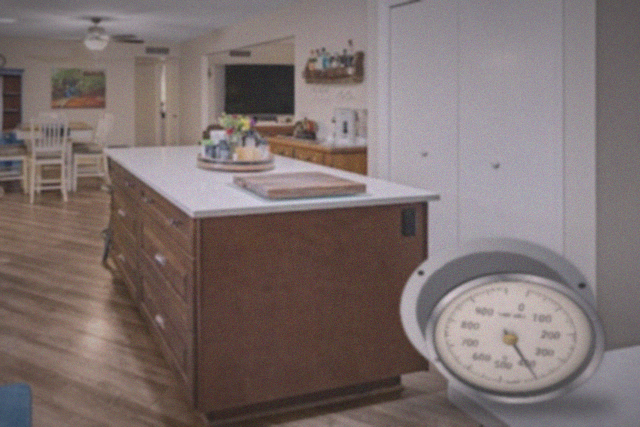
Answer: {"value": 400, "unit": "g"}
